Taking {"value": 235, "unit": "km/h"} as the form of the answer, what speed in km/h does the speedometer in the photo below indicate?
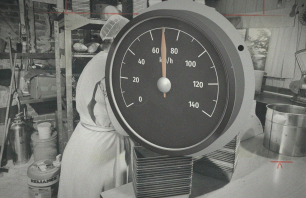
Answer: {"value": 70, "unit": "km/h"}
